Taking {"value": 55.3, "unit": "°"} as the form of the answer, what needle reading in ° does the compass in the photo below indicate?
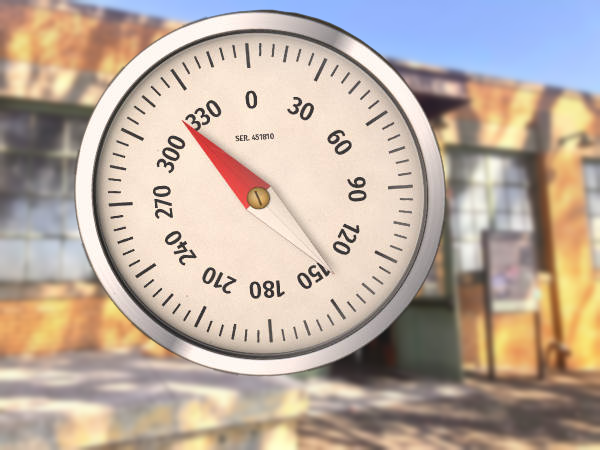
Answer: {"value": 320, "unit": "°"}
